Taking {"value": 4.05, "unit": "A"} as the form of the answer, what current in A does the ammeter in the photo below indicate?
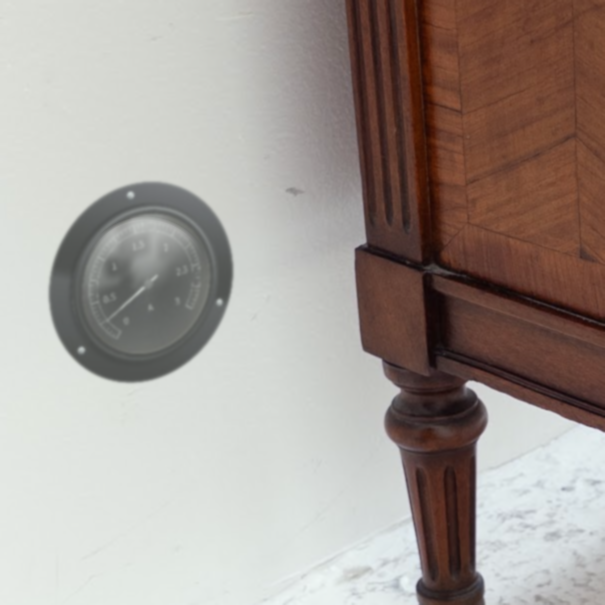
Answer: {"value": 0.25, "unit": "A"}
